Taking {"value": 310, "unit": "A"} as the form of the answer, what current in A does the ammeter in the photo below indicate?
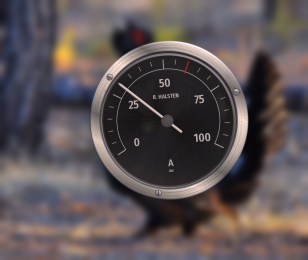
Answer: {"value": 30, "unit": "A"}
